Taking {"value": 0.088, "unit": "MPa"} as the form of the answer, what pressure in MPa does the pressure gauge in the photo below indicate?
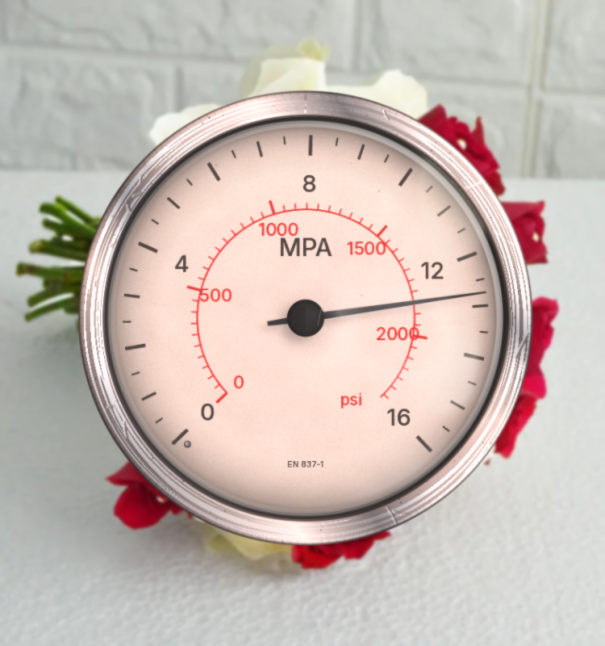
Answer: {"value": 12.75, "unit": "MPa"}
